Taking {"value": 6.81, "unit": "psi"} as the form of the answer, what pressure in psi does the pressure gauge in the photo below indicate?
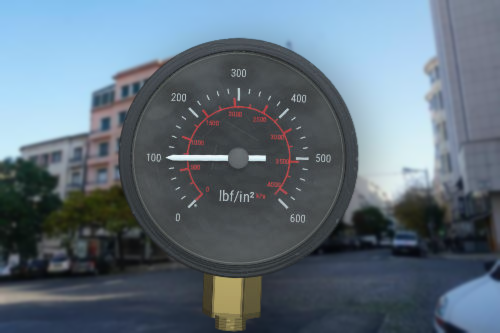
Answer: {"value": 100, "unit": "psi"}
